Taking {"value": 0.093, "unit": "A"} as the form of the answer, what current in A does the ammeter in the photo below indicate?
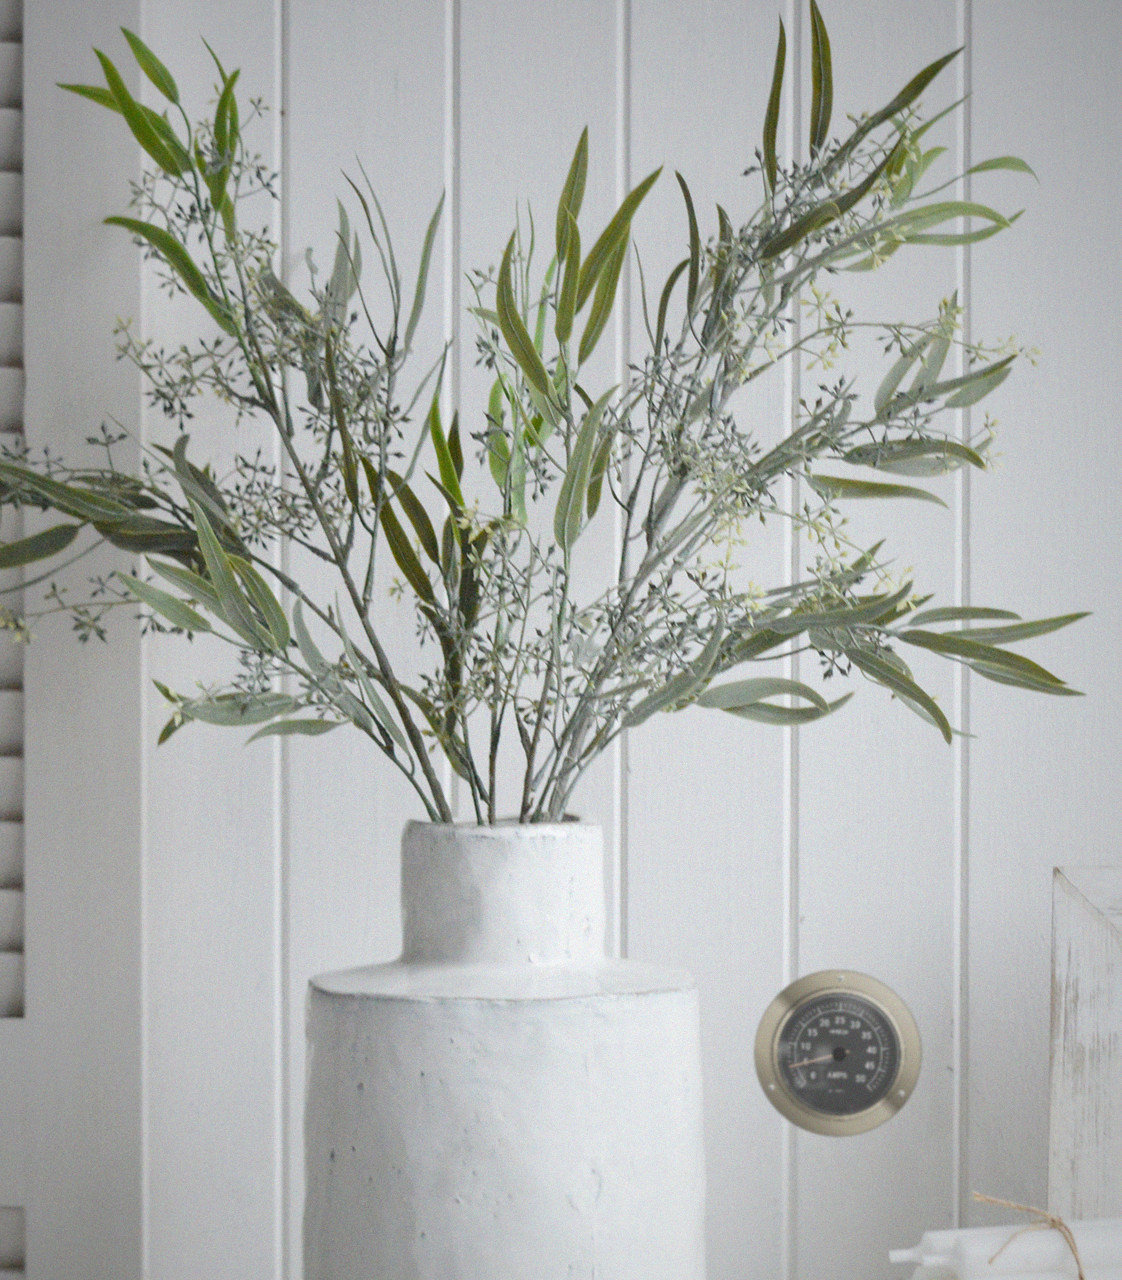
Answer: {"value": 5, "unit": "A"}
